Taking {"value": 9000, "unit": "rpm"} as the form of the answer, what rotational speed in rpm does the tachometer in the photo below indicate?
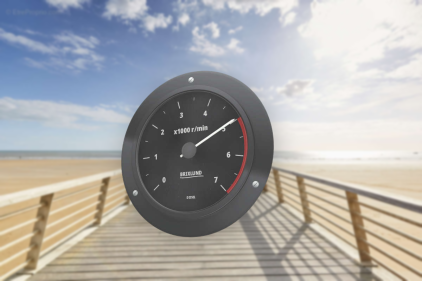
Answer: {"value": 5000, "unit": "rpm"}
